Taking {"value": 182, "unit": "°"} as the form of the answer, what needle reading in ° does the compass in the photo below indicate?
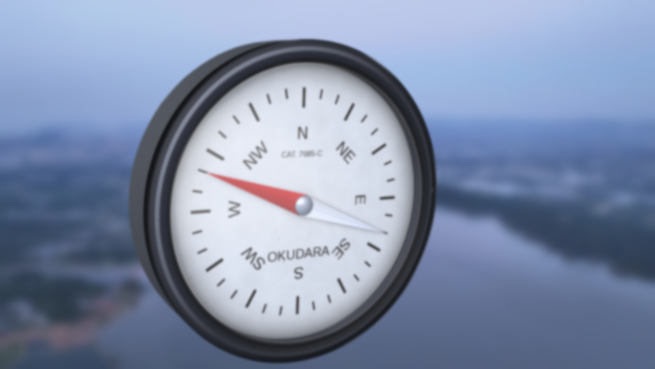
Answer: {"value": 290, "unit": "°"}
